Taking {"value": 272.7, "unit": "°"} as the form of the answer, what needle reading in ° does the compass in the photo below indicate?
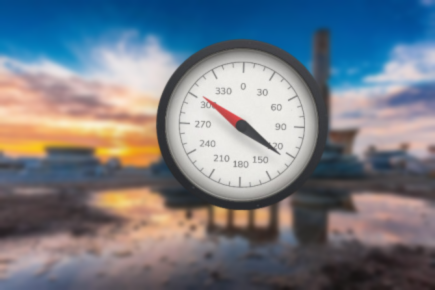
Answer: {"value": 305, "unit": "°"}
